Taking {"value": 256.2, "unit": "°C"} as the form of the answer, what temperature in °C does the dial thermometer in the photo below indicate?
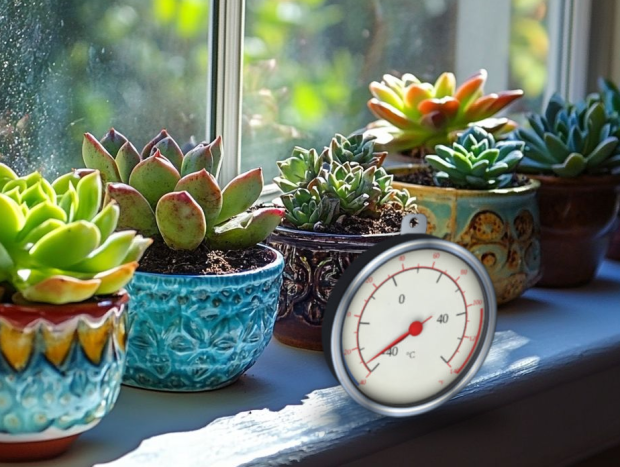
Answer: {"value": -35, "unit": "°C"}
